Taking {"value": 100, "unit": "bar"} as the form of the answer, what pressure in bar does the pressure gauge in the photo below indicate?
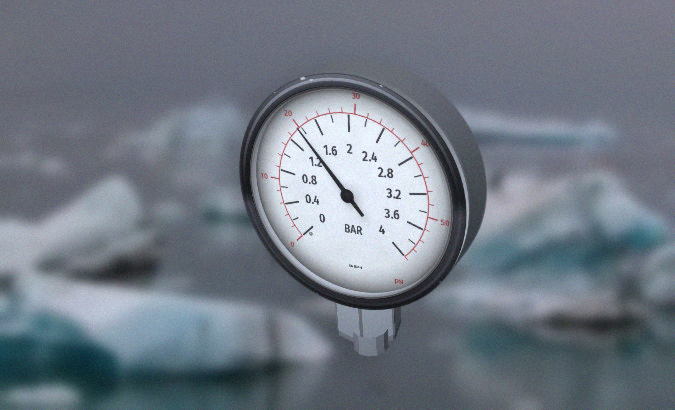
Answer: {"value": 1.4, "unit": "bar"}
